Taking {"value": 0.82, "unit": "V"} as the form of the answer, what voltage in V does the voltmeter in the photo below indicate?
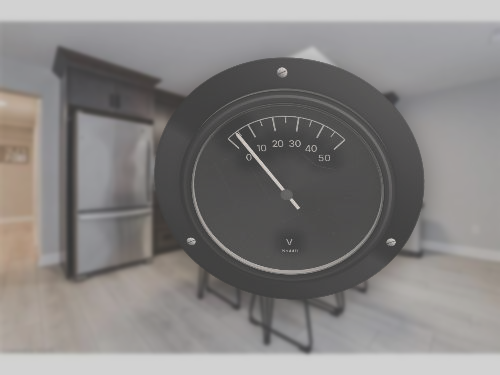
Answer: {"value": 5, "unit": "V"}
